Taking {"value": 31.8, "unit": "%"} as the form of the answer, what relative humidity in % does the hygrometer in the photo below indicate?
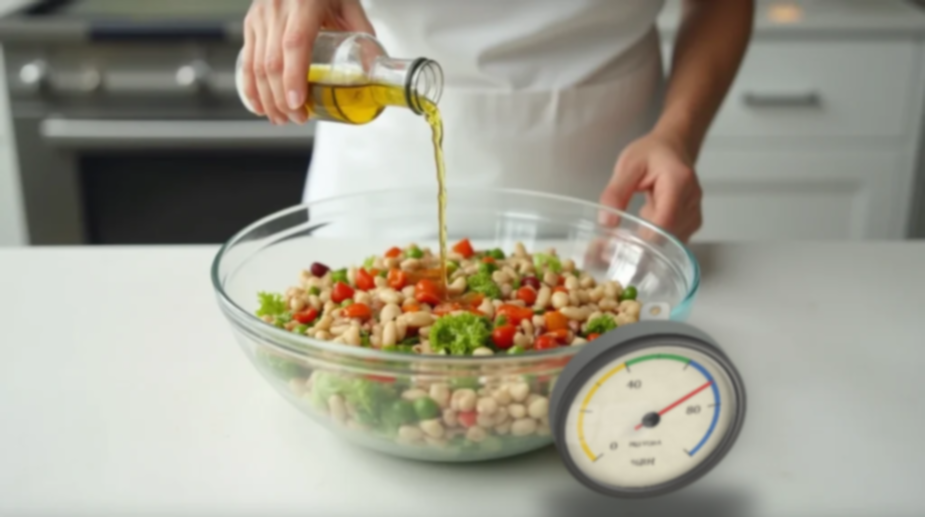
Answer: {"value": 70, "unit": "%"}
